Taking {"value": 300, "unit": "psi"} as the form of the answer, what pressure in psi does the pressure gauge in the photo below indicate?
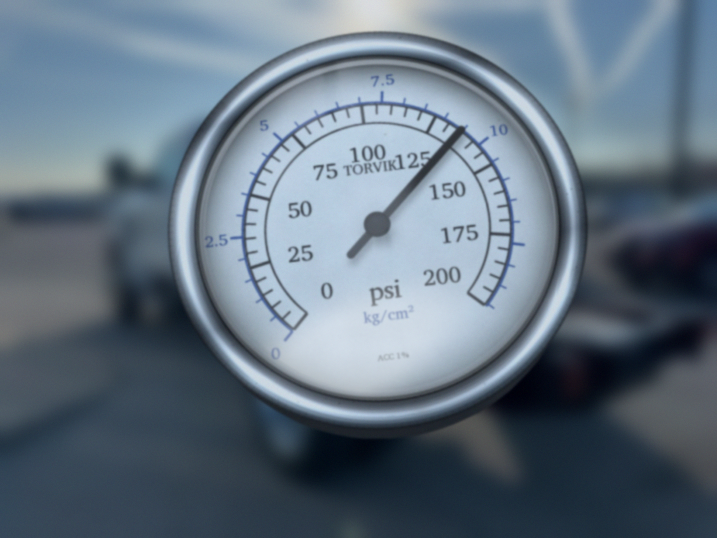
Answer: {"value": 135, "unit": "psi"}
